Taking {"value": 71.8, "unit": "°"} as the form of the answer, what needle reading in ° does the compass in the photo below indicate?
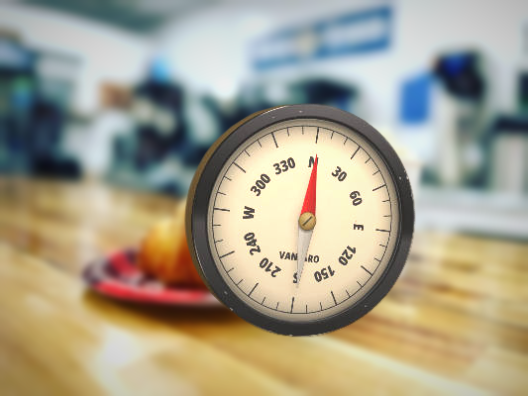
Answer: {"value": 0, "unit": "°"}
